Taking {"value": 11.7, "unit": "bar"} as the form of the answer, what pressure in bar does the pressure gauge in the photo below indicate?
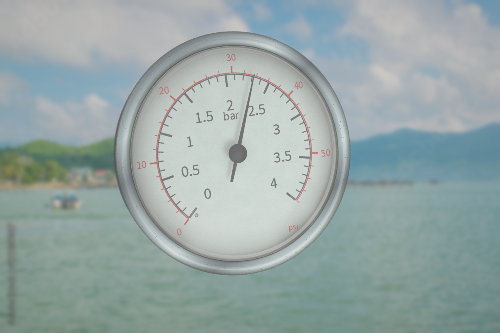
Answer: {"value": 2.3, "unit": "bar"}
